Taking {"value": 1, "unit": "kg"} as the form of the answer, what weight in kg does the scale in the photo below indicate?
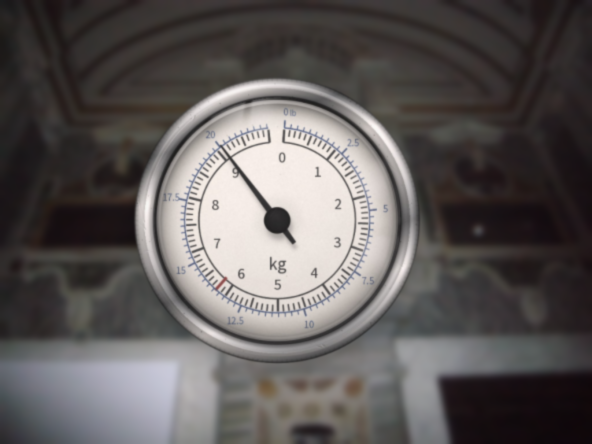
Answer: {"value": 9.1, "unit": "kg"}
